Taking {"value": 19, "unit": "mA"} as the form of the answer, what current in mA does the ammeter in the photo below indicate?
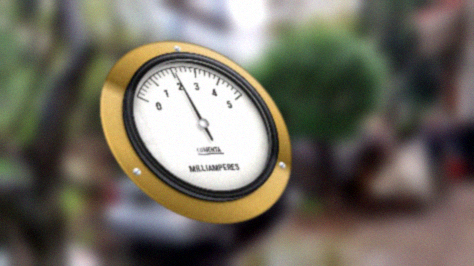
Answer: {"value": 2, "unit": "mA"}
